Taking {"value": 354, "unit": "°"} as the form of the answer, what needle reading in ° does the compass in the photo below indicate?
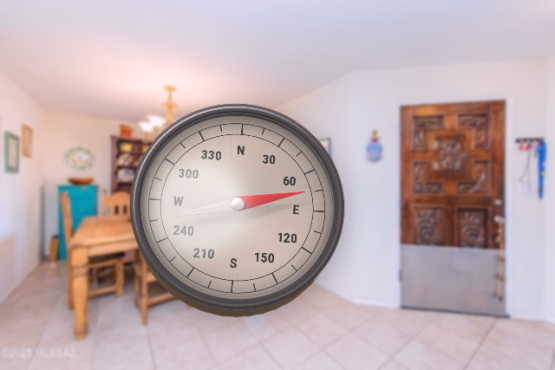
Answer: {"value": 75, "unit": "°"}
